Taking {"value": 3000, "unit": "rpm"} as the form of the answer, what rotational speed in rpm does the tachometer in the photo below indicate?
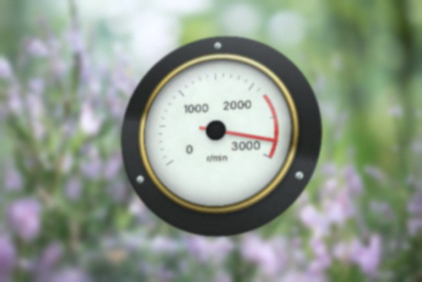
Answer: {"value": 2800, "unit": "rpm"}
